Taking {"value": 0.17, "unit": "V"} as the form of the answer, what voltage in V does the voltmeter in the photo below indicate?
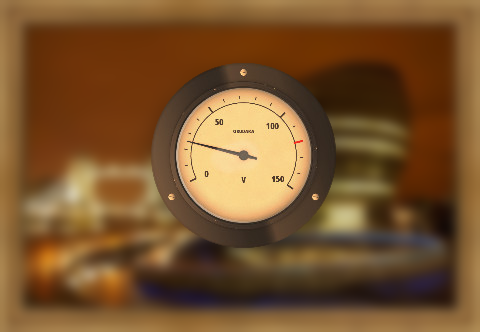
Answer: {"value": 25, "unit": "V"}
